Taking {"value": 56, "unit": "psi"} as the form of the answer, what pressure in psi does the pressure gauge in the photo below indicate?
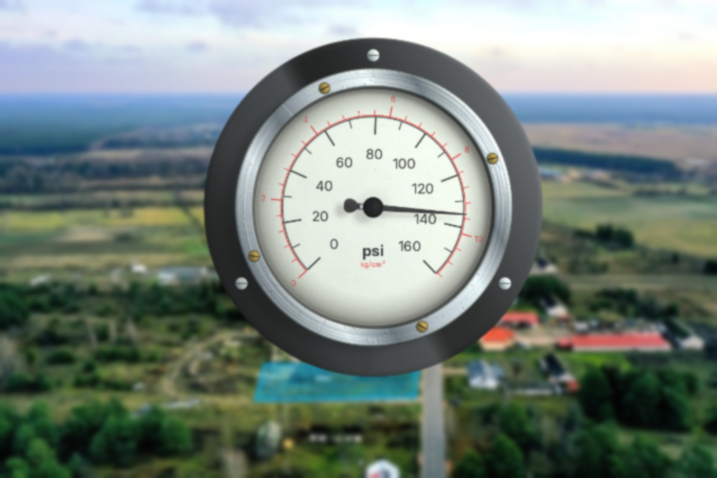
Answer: {"value": 135, "unit": "psi"}
